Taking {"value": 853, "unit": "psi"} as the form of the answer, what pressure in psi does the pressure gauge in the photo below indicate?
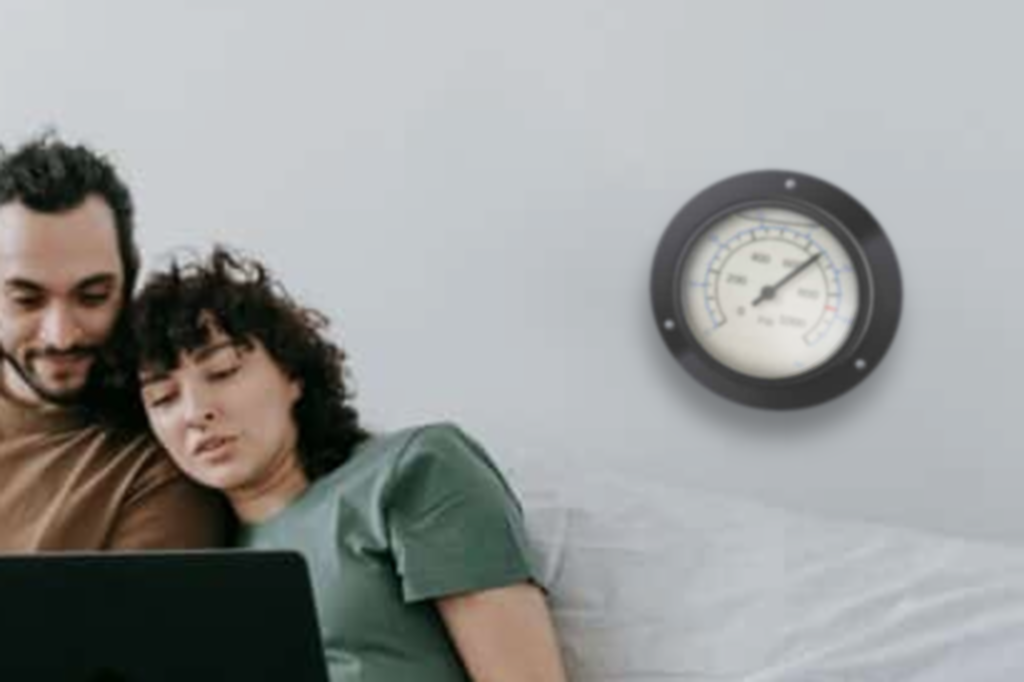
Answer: {"value": 650, "unit": "psi"}
